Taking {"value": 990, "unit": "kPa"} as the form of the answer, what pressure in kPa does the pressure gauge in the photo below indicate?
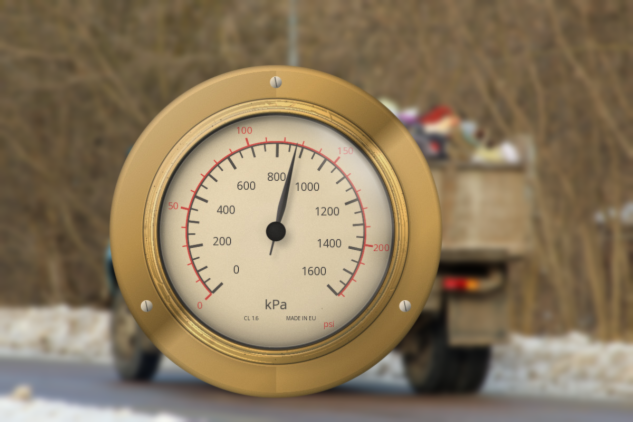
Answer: {"value": 875, "unit": "kPa"}
